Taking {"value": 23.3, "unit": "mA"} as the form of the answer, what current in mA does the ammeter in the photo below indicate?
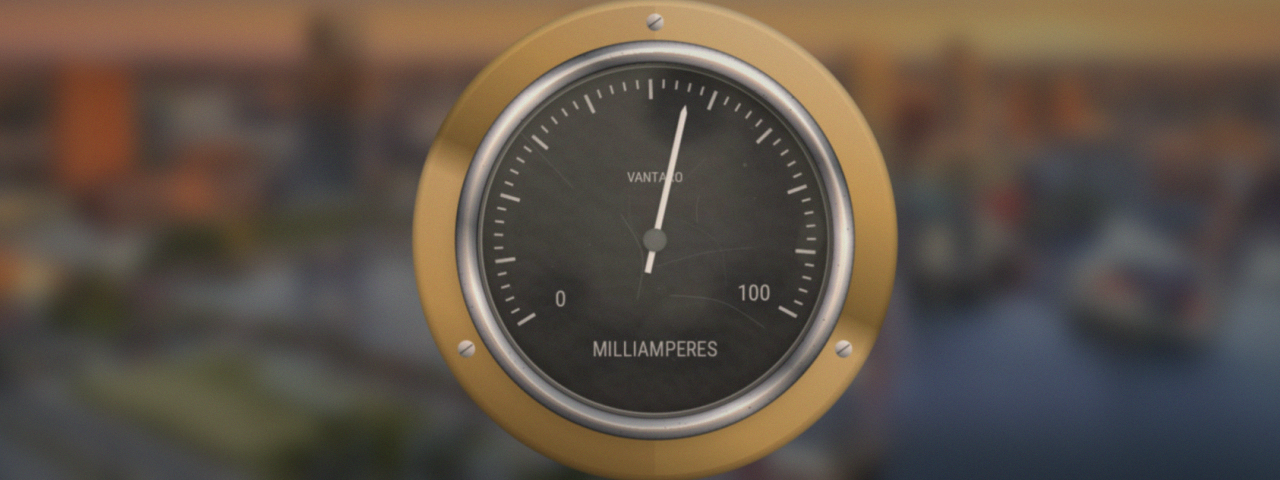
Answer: {"value": 56, "unit": "mA"}
